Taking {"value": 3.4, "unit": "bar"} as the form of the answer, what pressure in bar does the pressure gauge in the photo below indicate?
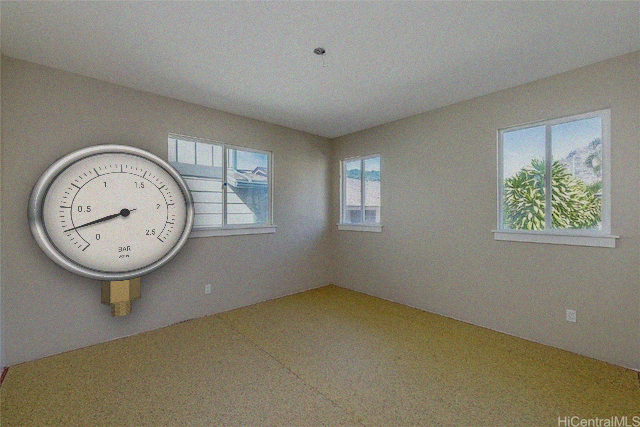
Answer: {"value": 0.25, "unit": "bar"}
